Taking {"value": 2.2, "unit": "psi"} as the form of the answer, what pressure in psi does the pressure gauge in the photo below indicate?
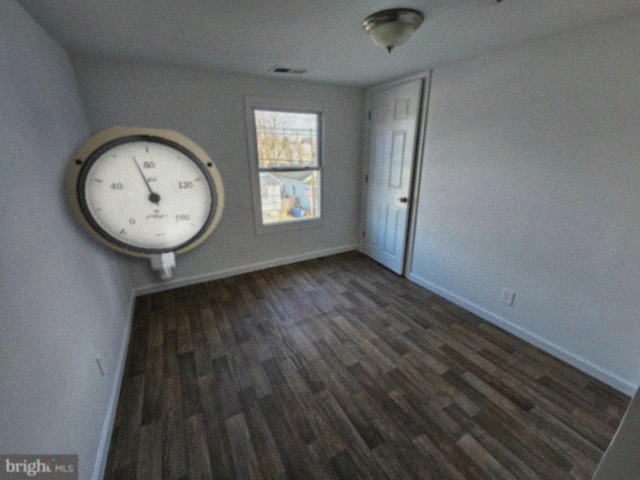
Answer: {"value": 70, "unit": "psi"}
